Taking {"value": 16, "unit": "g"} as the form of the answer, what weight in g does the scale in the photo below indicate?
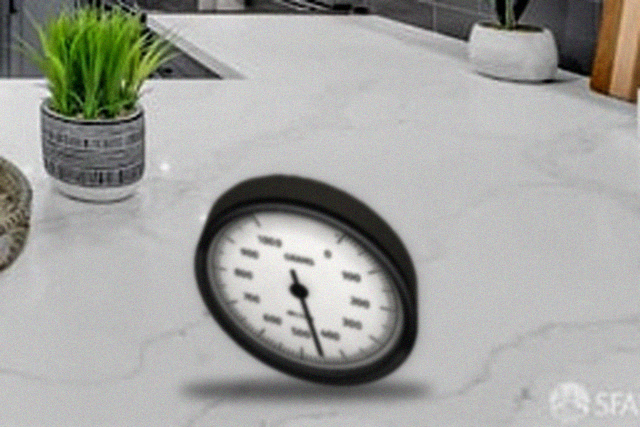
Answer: {"value": 450, "unit": "g"}
